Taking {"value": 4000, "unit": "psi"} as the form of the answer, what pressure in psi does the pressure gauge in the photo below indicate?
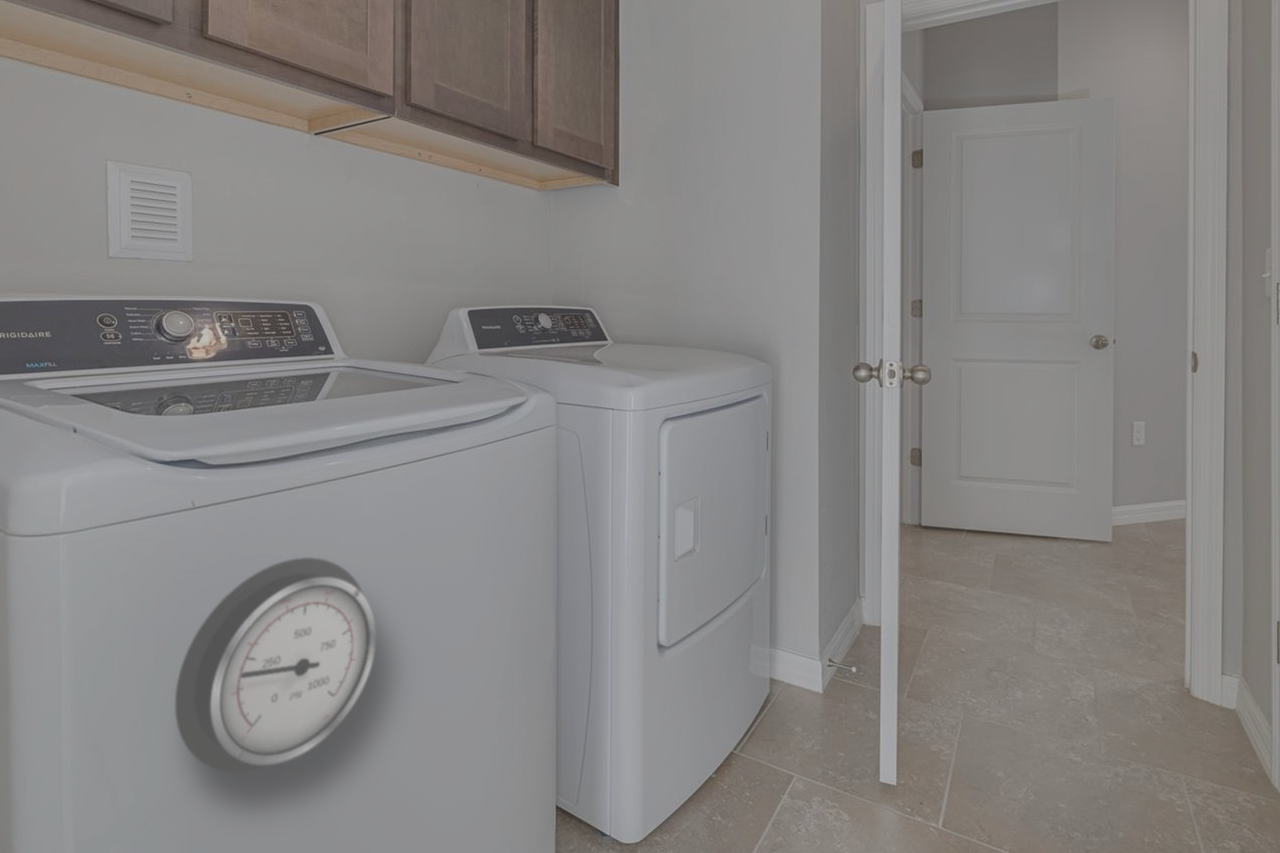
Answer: {"value": 200, "unit": "psi"}
